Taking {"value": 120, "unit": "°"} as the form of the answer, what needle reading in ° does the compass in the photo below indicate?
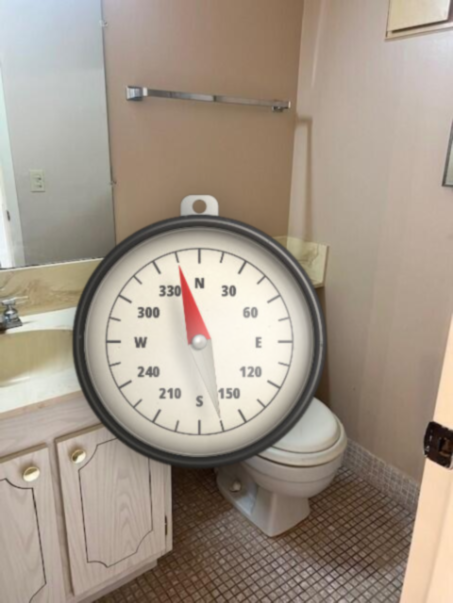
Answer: {"value": 345, "unit": "°"}
